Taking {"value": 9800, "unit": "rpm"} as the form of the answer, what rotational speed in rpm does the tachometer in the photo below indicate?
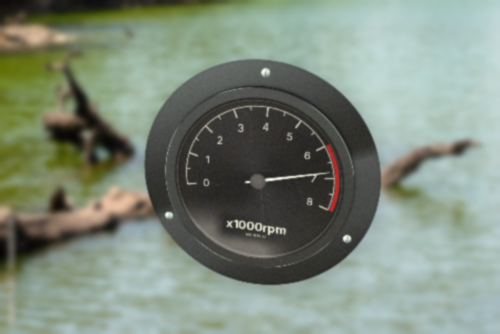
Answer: {"value": 6750, "unit": "rpm"}
